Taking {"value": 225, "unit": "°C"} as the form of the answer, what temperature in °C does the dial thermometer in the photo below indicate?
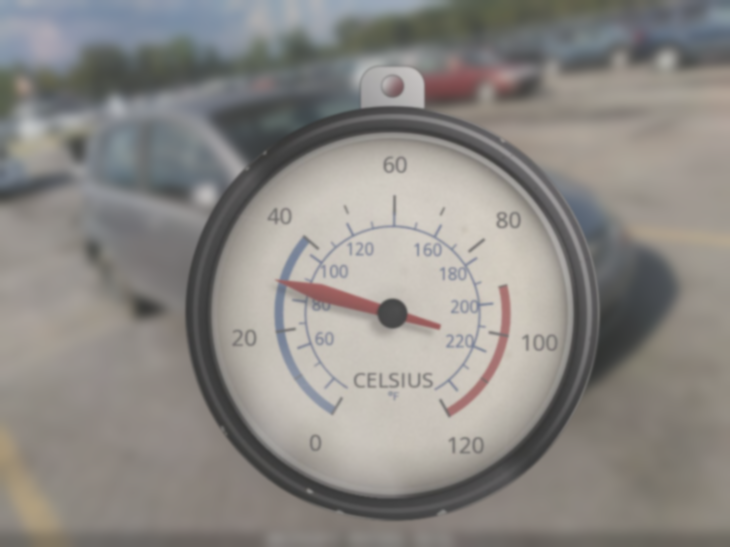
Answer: {"value": 30, "unit": "°C"}
